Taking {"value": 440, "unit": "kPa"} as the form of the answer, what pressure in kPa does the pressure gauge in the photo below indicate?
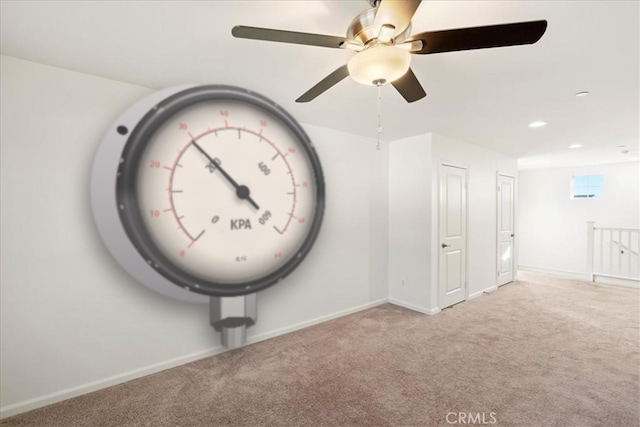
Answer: {"value": 200, "unit": "kPa"}
